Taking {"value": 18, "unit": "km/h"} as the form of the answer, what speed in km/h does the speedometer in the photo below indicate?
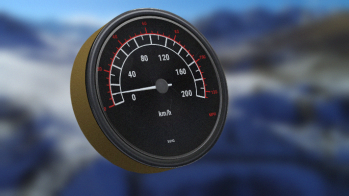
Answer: {"value": 10, "unit": "km/h"}
